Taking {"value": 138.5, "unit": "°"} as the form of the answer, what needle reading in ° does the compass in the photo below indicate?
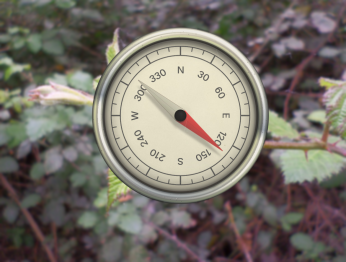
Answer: {"value": 130, "unit": "°"}
